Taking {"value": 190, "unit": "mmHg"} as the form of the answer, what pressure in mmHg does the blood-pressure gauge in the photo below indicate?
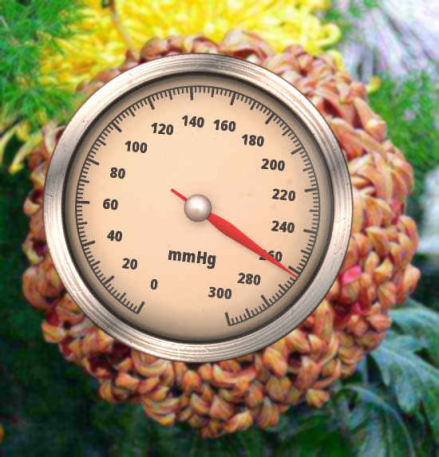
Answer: {"value": 262, "unit": "mmHg"}
